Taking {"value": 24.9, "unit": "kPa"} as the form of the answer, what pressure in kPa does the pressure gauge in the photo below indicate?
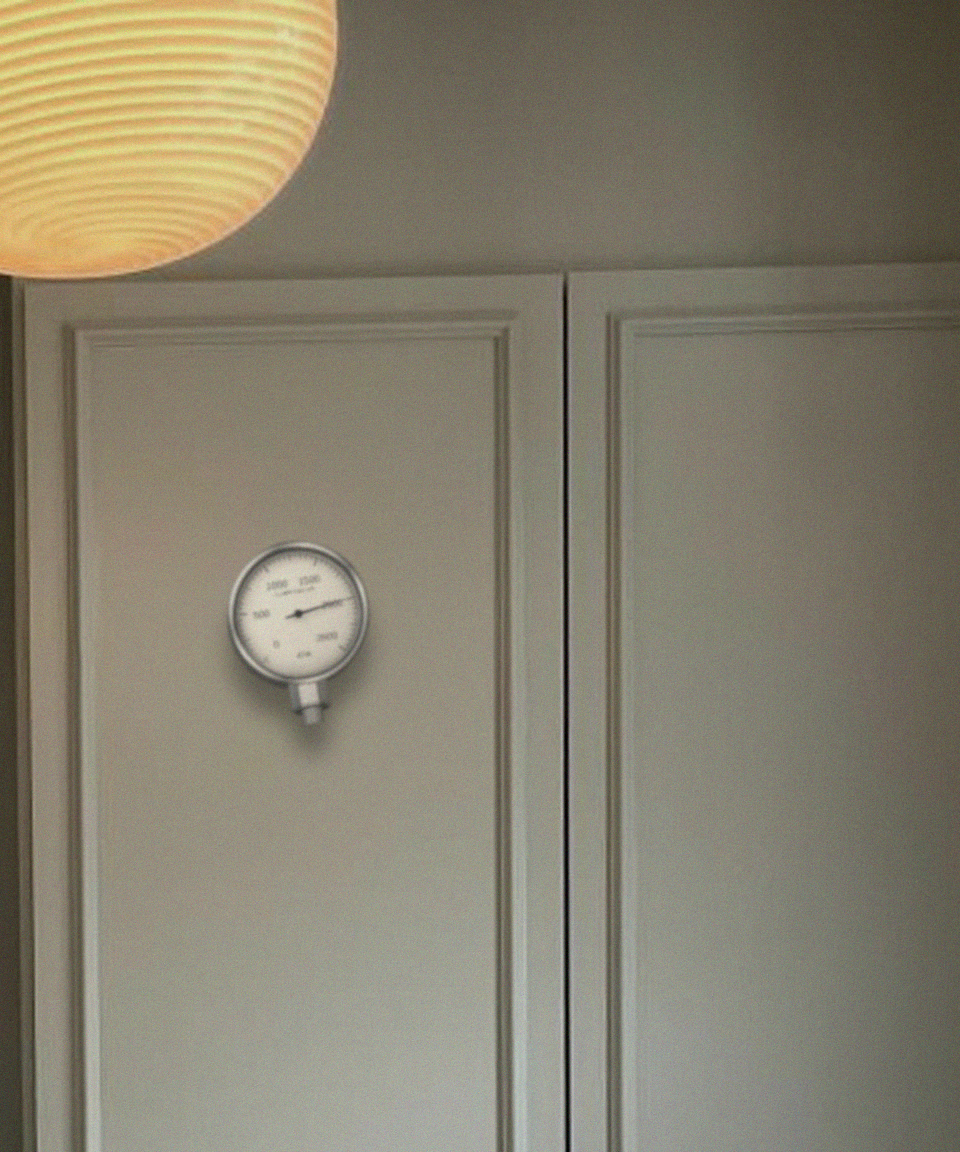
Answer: {"value": 2000, "unit": "kPa"}
